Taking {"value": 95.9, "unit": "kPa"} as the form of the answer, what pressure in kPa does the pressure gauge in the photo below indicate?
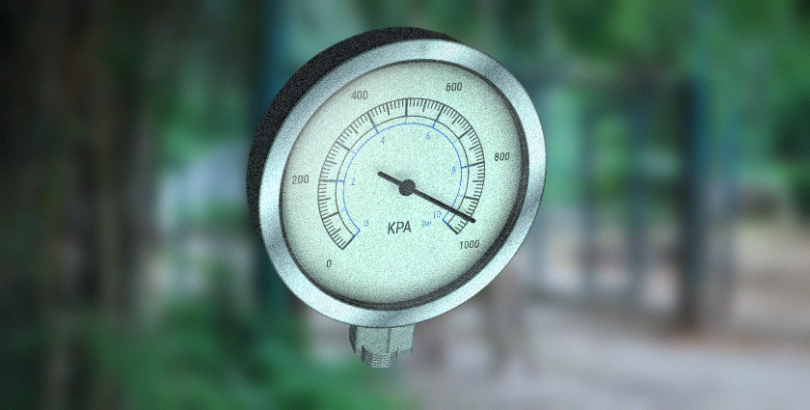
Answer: {"value": 950, "unit": "kPa"}
